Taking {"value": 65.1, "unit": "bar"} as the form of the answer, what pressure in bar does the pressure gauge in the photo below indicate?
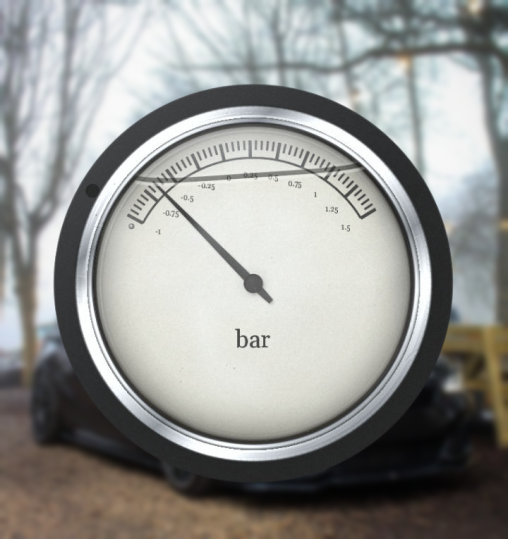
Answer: {"value": -0.65, "unit": "bar"}
